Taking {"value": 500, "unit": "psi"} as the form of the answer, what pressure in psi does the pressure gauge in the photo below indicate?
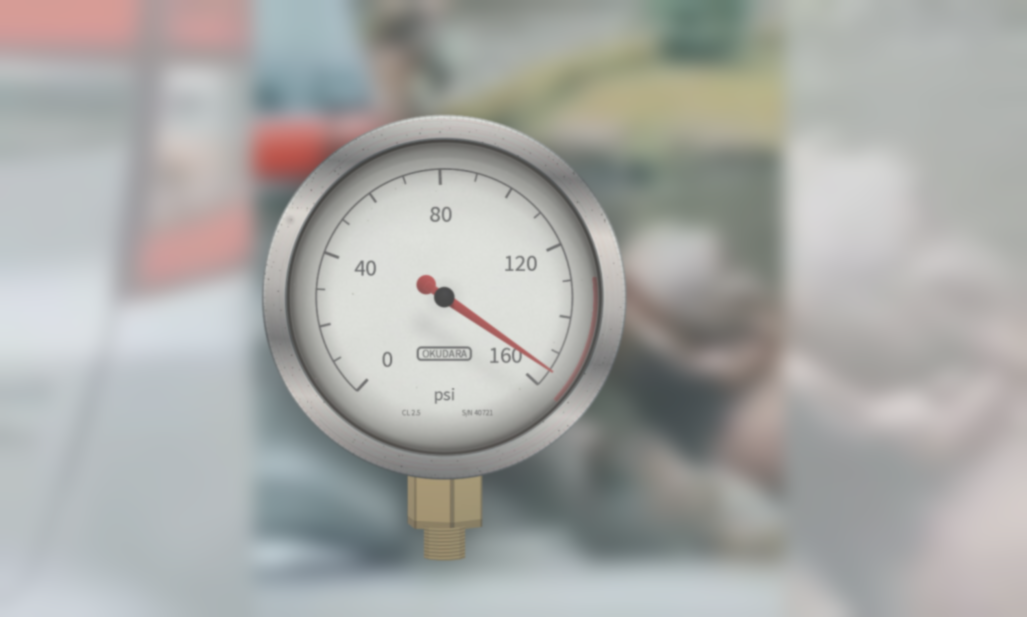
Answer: {"value": 155, "unit": "psi"}
